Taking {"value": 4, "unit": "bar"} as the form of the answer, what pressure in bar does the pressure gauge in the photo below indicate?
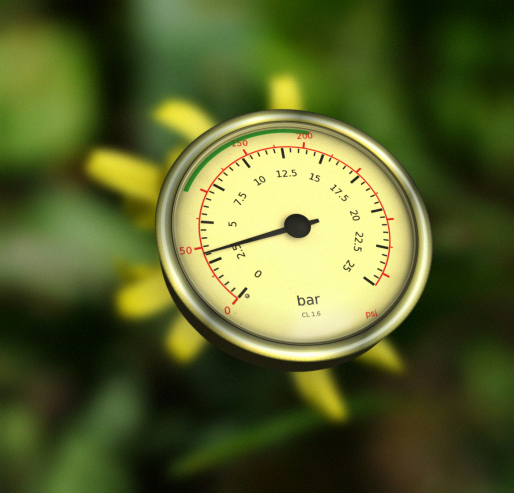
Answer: {"value": 3, "unit": "bar"}
